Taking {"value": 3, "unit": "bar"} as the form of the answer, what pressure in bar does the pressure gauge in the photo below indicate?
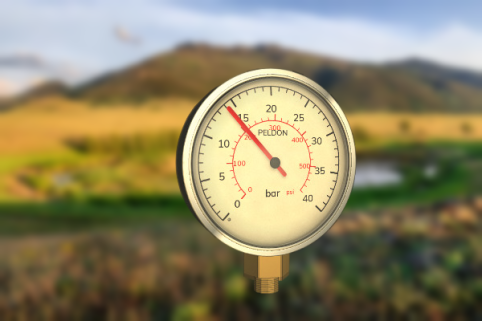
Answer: {"value": 14, "unit": "bar"}
